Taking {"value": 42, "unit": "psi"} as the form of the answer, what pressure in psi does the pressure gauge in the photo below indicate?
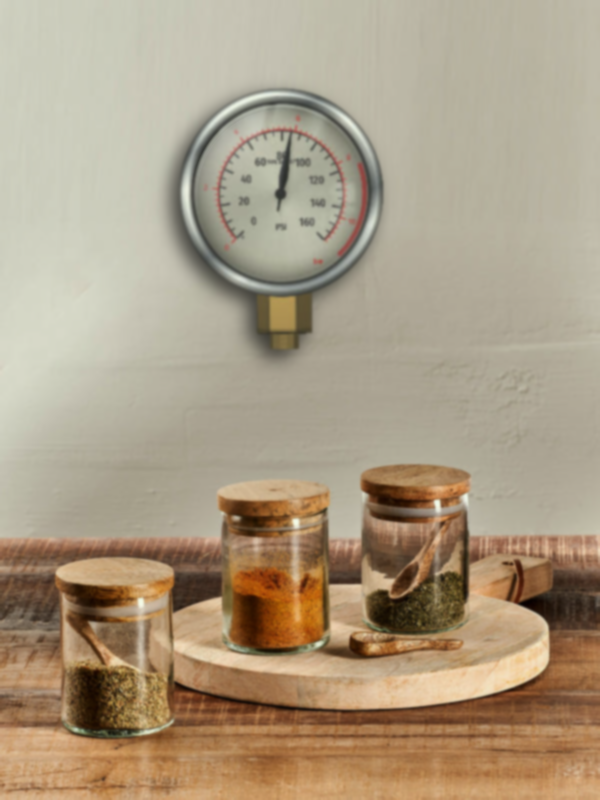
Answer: {"value": 85, "unit": "psi"}
